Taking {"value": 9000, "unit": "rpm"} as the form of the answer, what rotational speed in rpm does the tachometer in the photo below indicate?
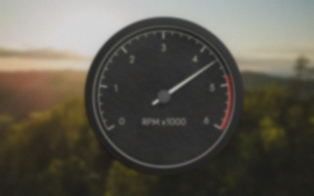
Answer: {"value": 4400, "unit": "rpm"}
